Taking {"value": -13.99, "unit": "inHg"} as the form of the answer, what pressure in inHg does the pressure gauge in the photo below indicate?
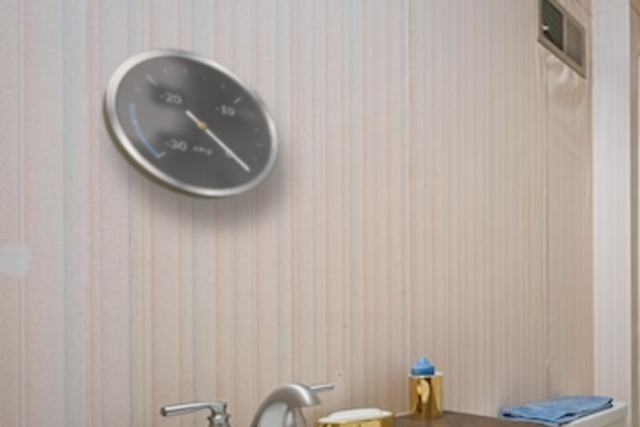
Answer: {"value": 0, "unit": "inHg"}
